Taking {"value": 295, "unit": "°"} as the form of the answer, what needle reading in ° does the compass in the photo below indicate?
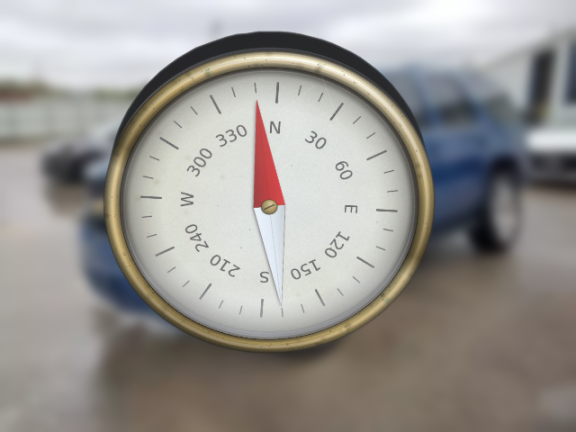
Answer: {"value": 350, "unit": "°"}
